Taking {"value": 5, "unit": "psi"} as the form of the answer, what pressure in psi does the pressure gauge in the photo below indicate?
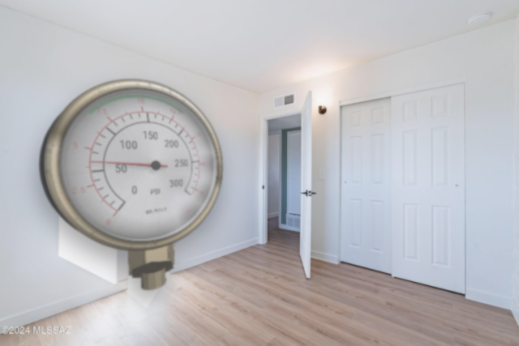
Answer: {"value": 60, "unit": "psi"}
